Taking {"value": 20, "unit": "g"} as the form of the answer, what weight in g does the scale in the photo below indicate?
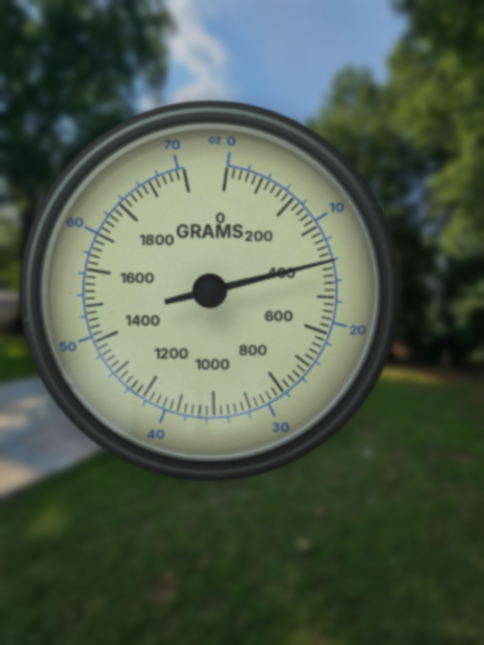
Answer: {"value": 400, "unit": "g"}
